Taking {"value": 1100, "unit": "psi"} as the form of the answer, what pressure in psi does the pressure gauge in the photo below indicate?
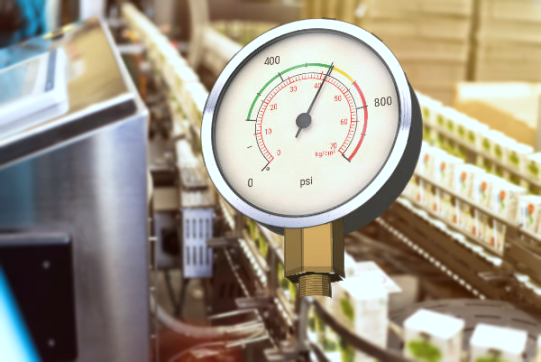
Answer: {"value": 600, "unit": "psi"}
